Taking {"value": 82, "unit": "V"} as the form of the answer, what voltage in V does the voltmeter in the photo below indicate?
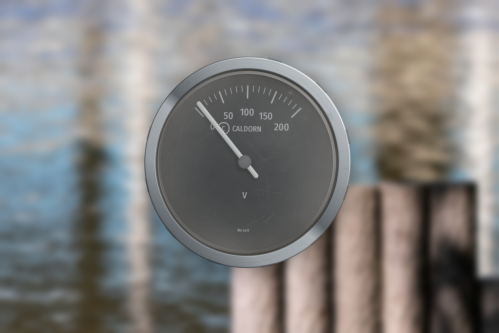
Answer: {"value": 10, "unit": "V"}
